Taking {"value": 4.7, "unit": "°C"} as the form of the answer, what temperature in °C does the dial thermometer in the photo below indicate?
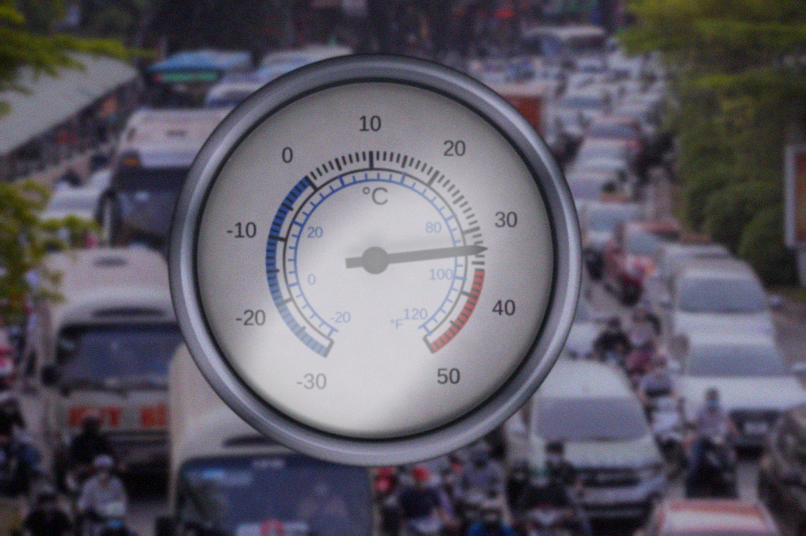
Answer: {"value": 33, "unit": "°C"}
